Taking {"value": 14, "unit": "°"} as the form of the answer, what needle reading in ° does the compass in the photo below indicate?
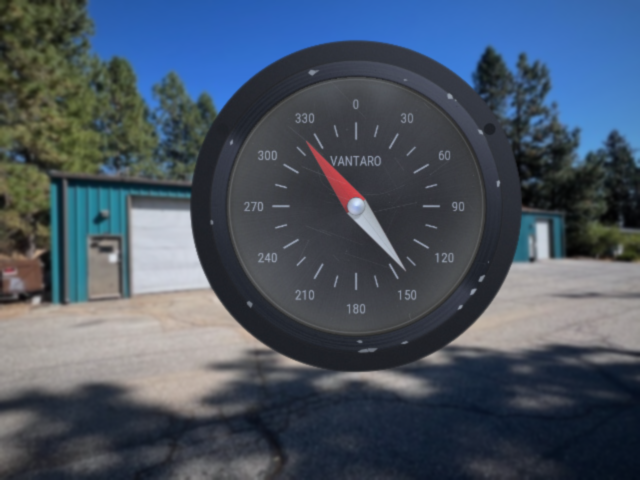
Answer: {"value": 322.5, "unit": "°"}
